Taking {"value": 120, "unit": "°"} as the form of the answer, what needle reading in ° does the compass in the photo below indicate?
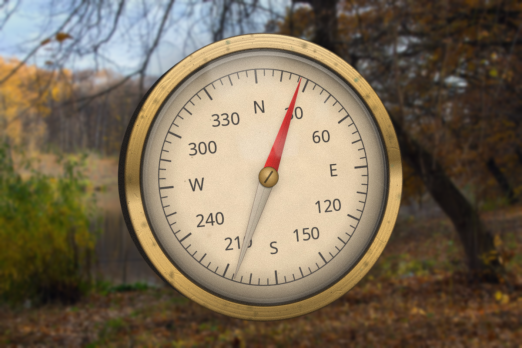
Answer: {"value": 25, "unit": "°"}
